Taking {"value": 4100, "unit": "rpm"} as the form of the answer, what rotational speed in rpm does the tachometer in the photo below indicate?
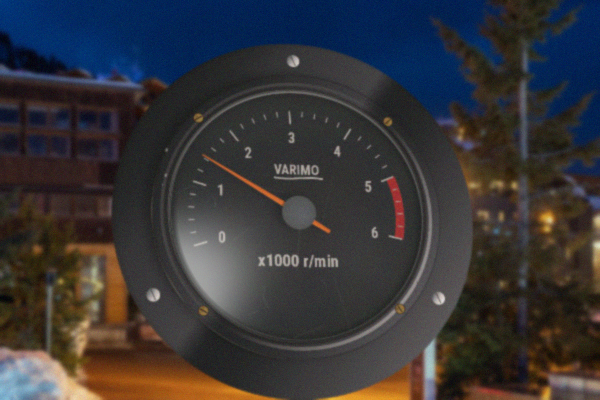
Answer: {"value": 1400, "unit": "rpm"}
